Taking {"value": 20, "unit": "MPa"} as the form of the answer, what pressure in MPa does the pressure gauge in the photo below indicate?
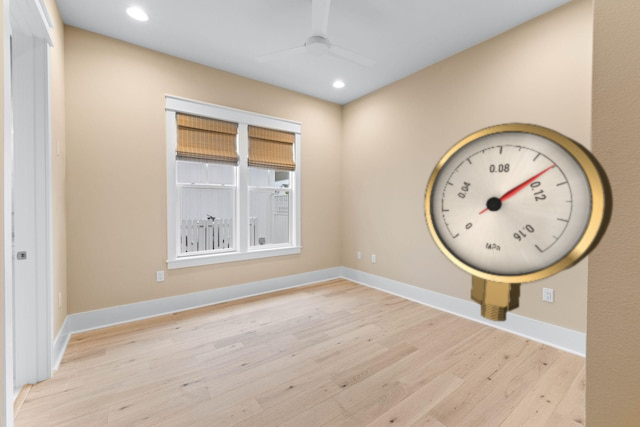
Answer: {"value": 0.11, "unit": "MPa"}
